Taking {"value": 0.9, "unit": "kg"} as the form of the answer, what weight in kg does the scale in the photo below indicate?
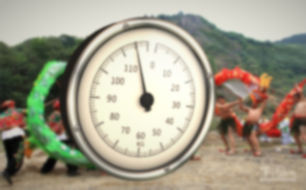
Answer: {"value": 115, "unit": "kg"}
